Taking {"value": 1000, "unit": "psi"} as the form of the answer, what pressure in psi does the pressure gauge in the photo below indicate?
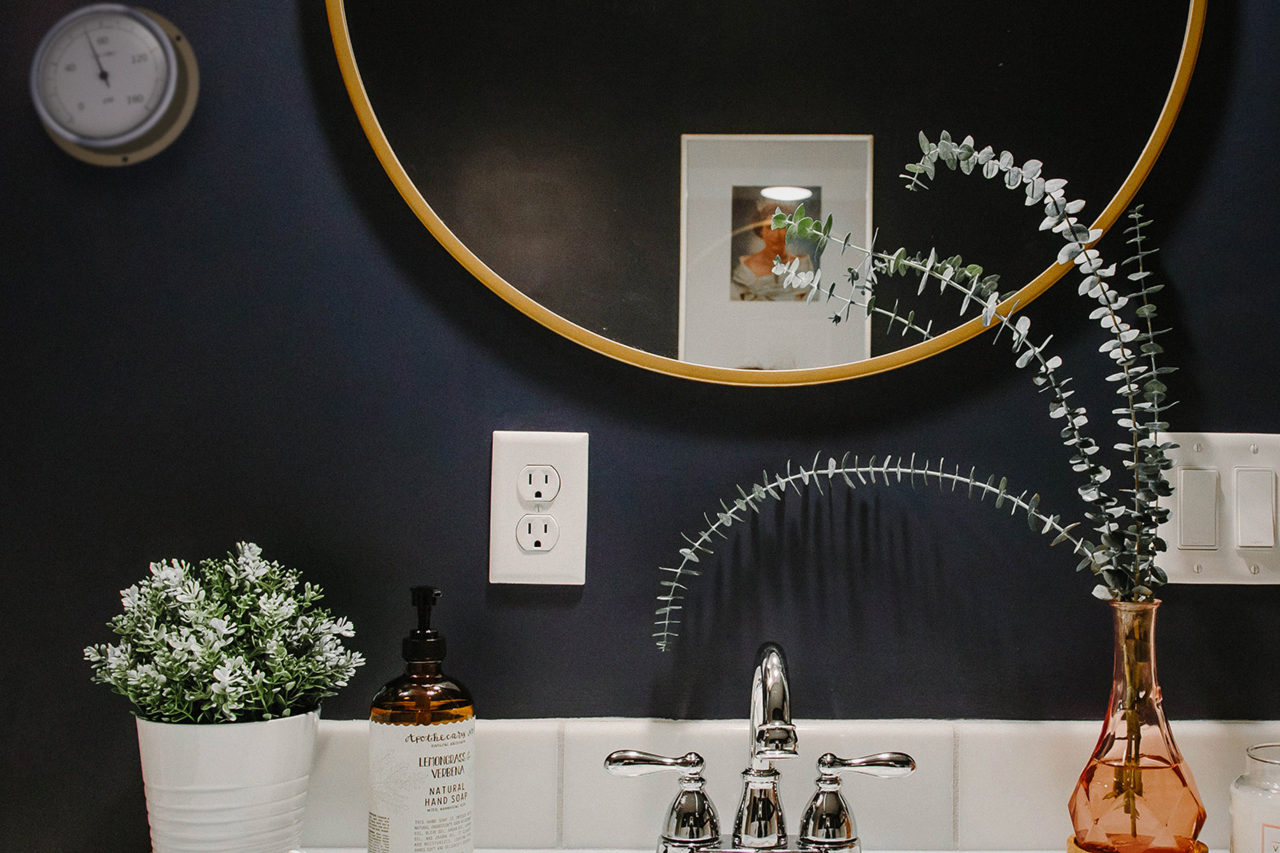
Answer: {"value": 70, "unit": "psi"}
